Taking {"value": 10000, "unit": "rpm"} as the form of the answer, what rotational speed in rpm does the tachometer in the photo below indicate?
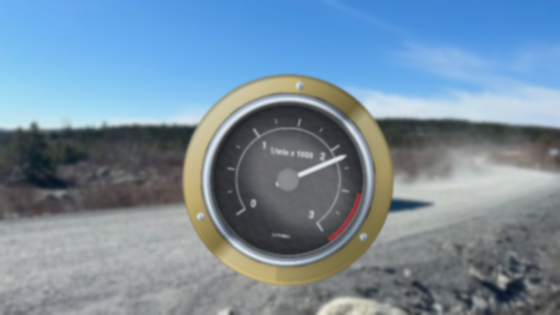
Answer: {"value": 2125, "unit": "rpm"}
